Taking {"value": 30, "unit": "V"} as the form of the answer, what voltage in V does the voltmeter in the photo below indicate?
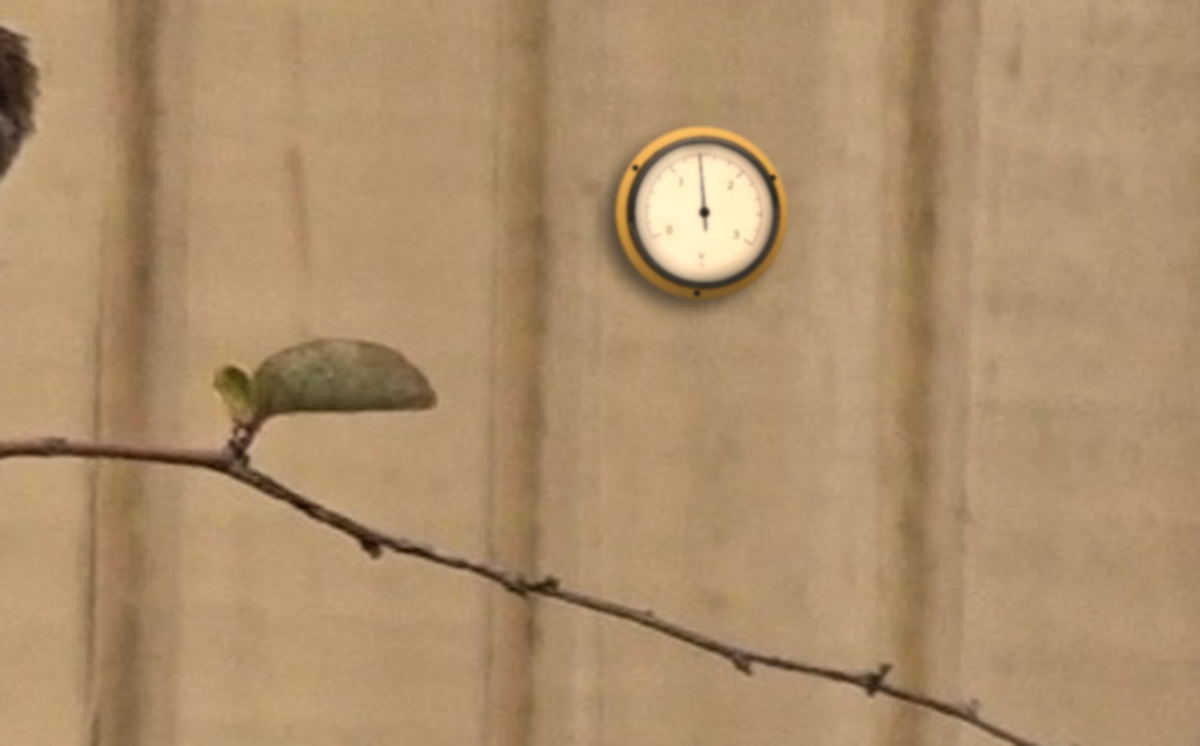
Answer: {"value": 1.4, "unit": "V"}
